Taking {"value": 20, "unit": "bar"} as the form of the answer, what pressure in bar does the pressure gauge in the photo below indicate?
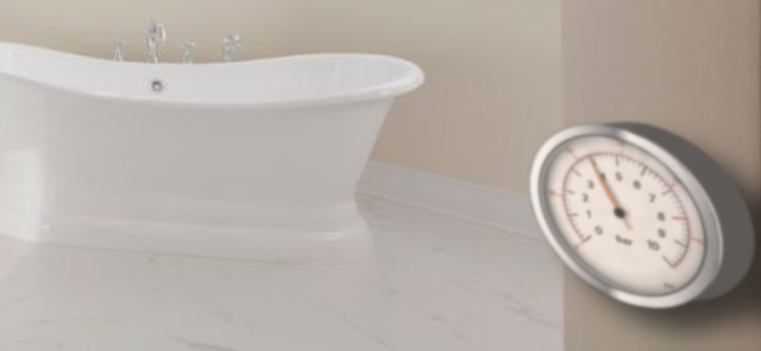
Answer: {"value": 4, "unit": "bar"}
